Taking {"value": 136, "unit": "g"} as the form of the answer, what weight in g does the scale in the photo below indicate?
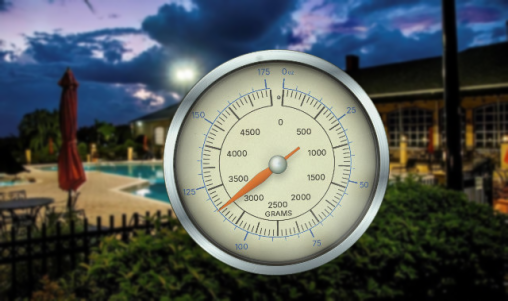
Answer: {"value": 3250, "unit": "g"}
